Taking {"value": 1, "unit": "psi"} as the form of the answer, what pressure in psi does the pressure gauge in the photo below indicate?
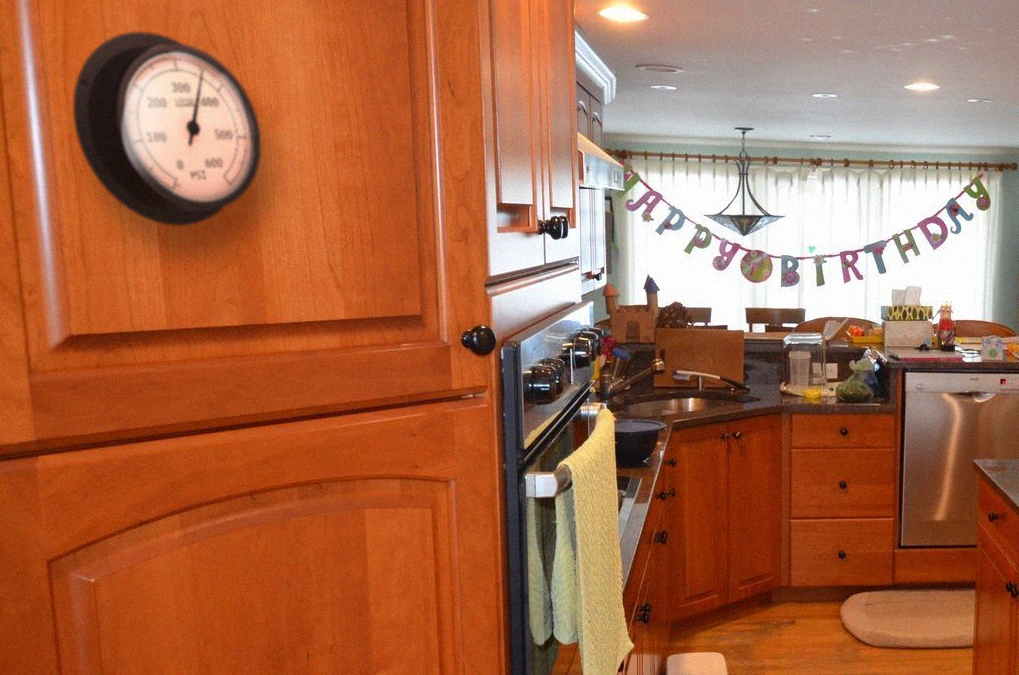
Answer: {"value": 350, "unit": "psi"}
